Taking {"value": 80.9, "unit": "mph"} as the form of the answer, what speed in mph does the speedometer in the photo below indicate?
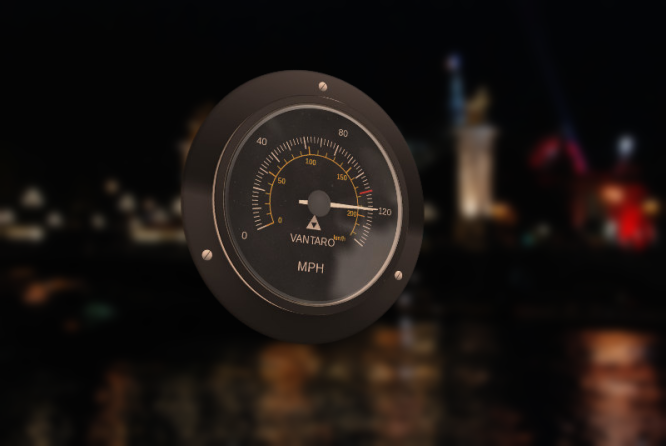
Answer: {"value": 120, "unit": "mph"}
